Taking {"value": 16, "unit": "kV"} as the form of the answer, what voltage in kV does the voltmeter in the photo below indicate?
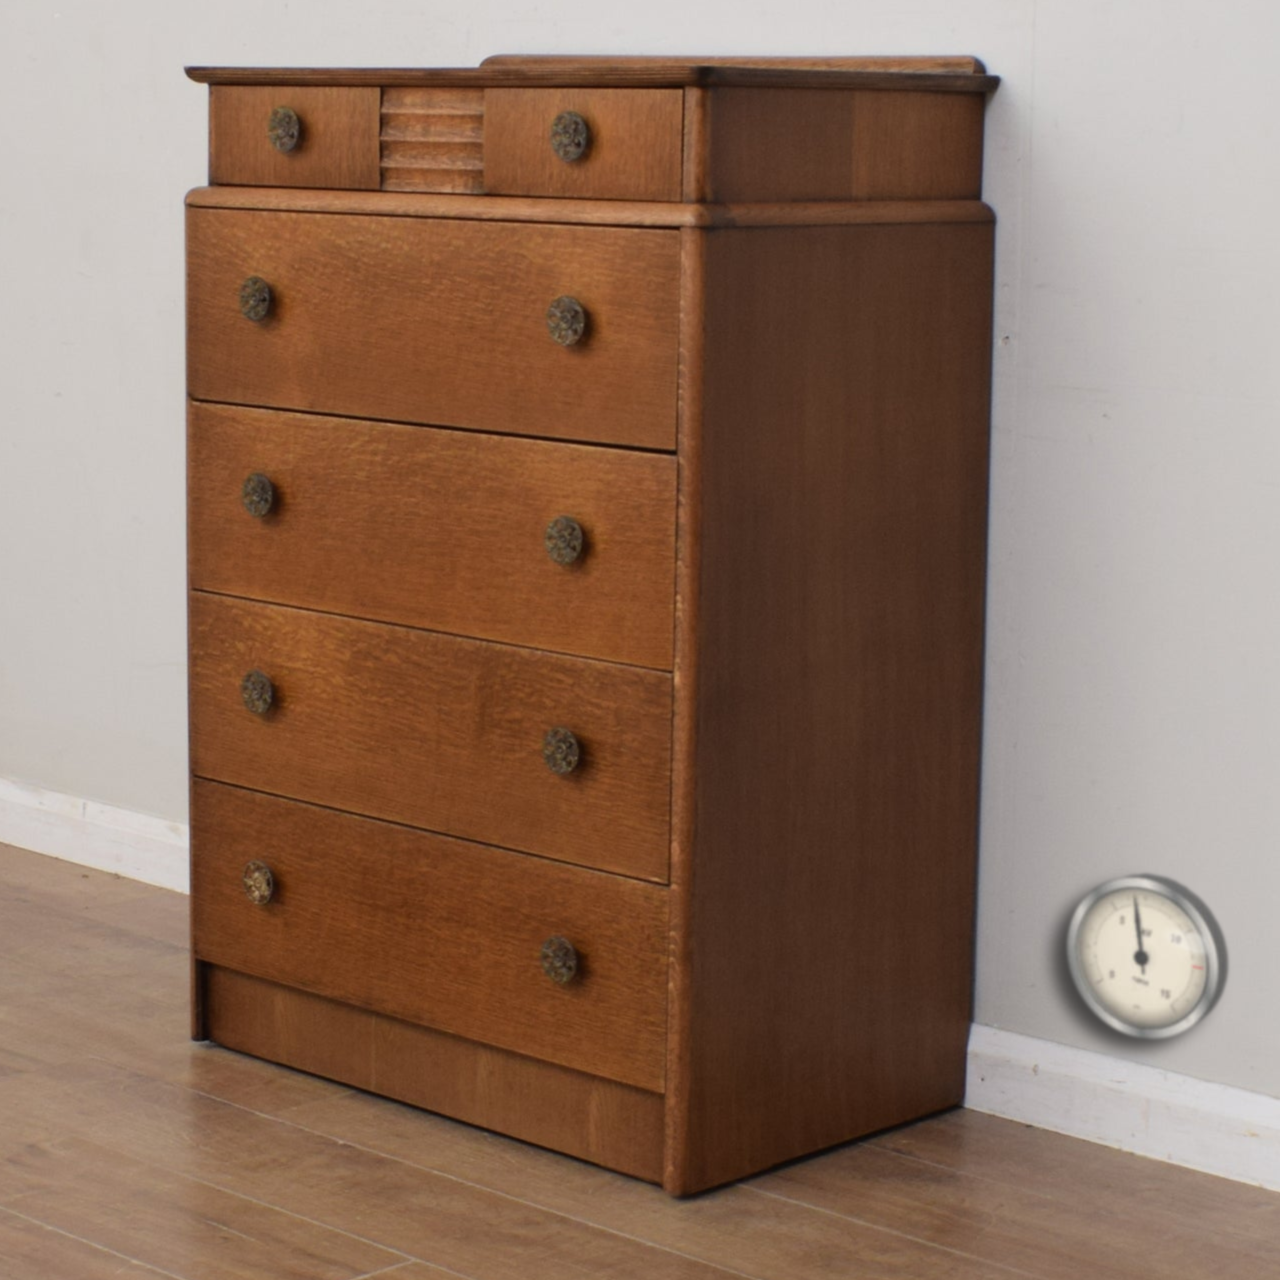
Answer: {"value": 6.5, "unit": "kV"}
